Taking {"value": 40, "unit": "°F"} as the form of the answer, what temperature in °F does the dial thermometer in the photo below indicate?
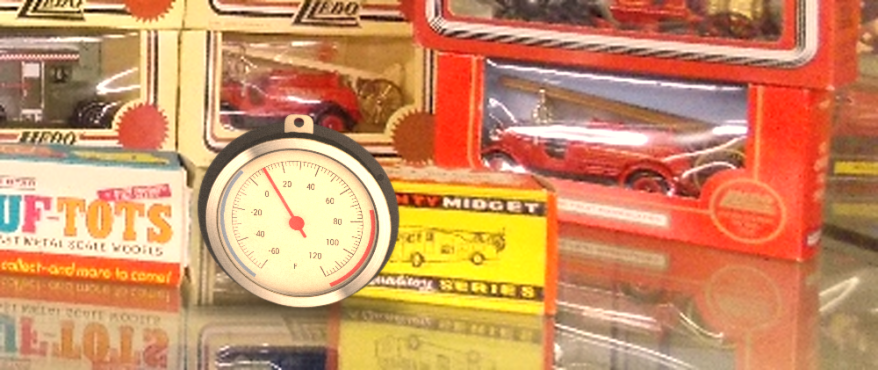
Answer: {"value": 10, "unit": "°F"}
